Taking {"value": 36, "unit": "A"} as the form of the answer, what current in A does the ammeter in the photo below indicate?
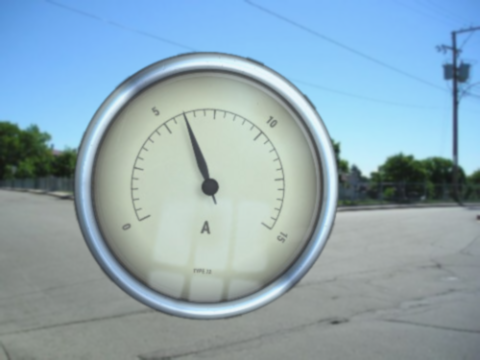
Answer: {"value": 6, "unit": "A"}
